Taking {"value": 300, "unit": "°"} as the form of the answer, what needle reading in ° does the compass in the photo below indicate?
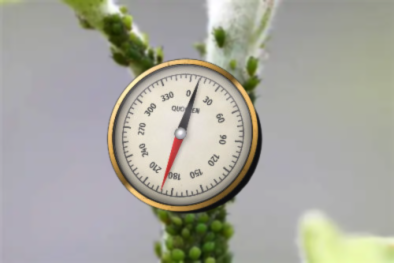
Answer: {"value": 190, "unit": "°"}
